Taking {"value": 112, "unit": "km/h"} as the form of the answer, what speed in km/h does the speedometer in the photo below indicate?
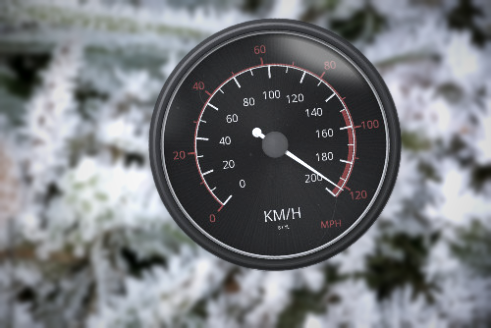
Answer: {"value": 195, "unit": "km/h"}
